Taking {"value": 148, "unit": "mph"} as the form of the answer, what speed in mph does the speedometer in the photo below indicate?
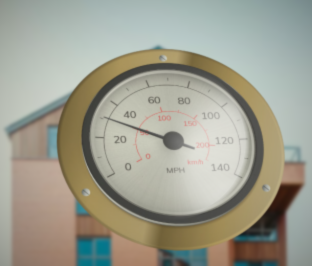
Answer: {"value": 30, "unit": "mph"}
